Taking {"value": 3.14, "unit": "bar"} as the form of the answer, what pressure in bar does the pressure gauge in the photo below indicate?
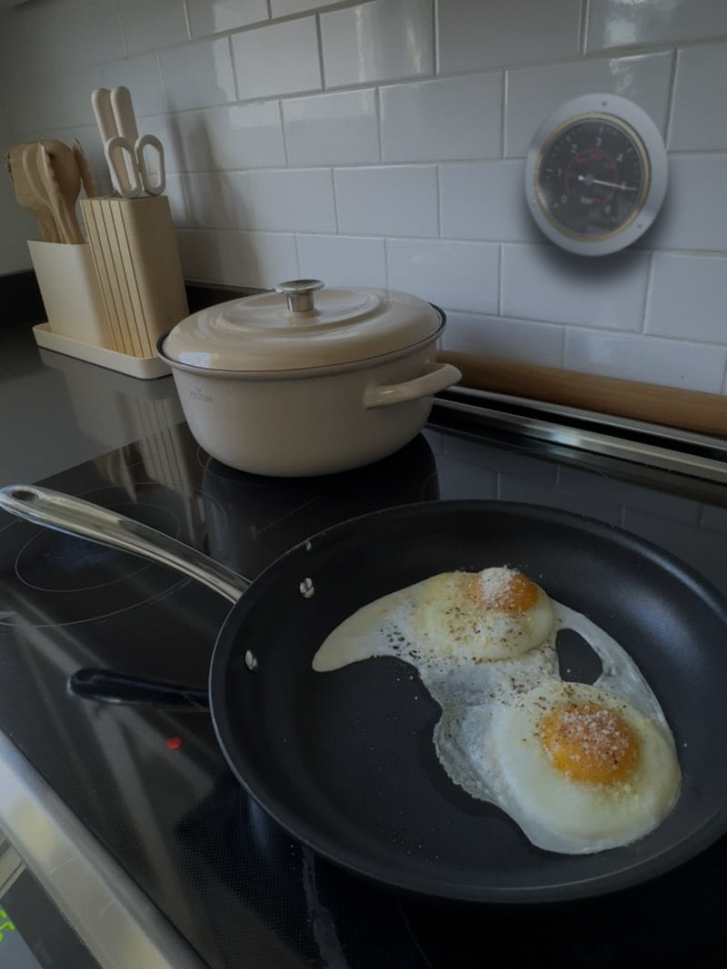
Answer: {"value": 5, "unit": "bar"}
